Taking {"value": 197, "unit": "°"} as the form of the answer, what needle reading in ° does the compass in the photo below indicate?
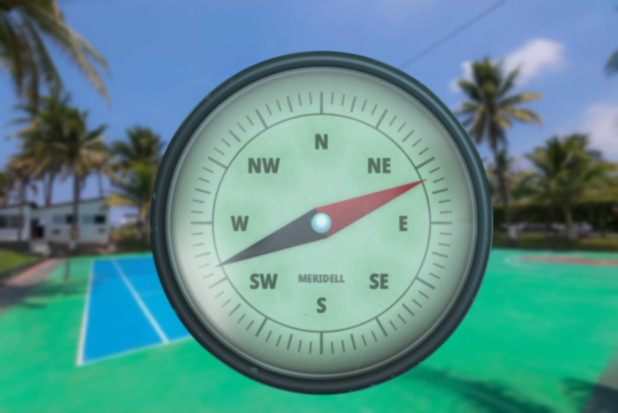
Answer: {"value": 67.5, "unit": "°"}
